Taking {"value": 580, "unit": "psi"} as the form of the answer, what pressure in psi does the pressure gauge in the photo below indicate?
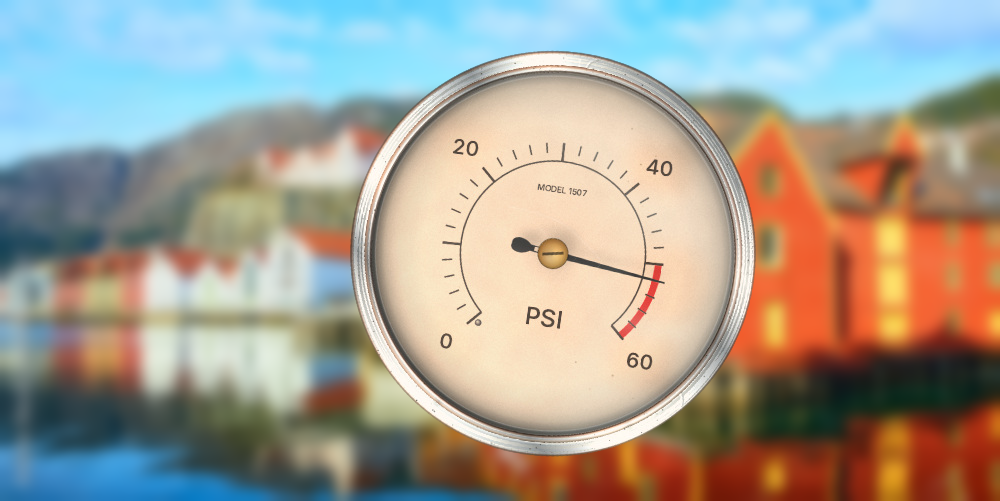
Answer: {"value": 52, "unit": "psi"}
